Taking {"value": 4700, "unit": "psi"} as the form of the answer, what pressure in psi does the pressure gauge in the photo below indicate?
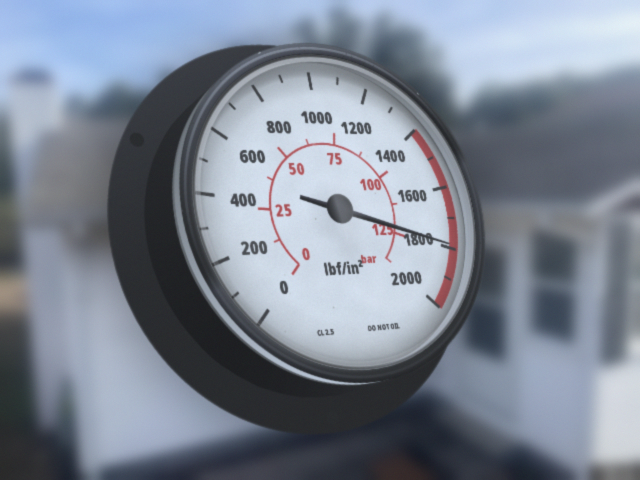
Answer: {"value": 1800, "unit": "psi"}
